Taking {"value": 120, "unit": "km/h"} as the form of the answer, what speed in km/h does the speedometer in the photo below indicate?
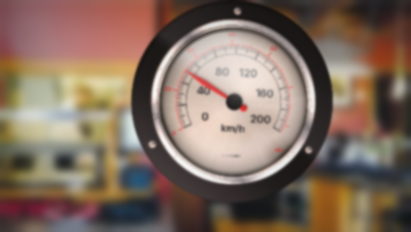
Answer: {"value": 50, "unit": "km/h"}
